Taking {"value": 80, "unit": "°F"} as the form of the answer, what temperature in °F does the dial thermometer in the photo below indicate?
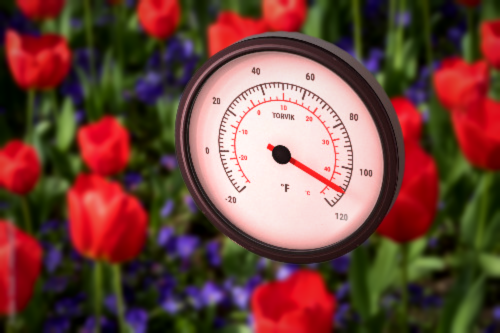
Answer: {"value": 110, "unit": "°F"}
